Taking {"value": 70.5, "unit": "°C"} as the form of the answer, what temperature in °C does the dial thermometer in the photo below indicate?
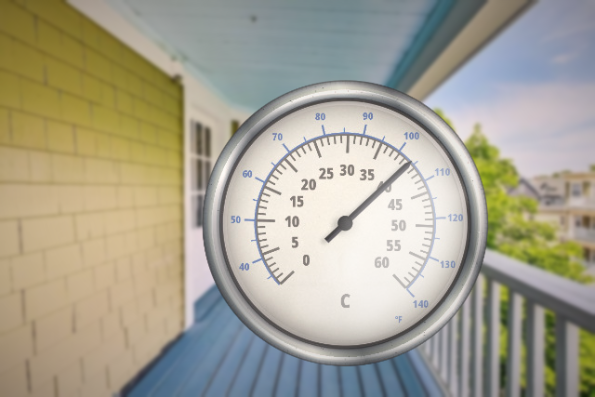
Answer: {"value": 40, "unit": "°C"}
